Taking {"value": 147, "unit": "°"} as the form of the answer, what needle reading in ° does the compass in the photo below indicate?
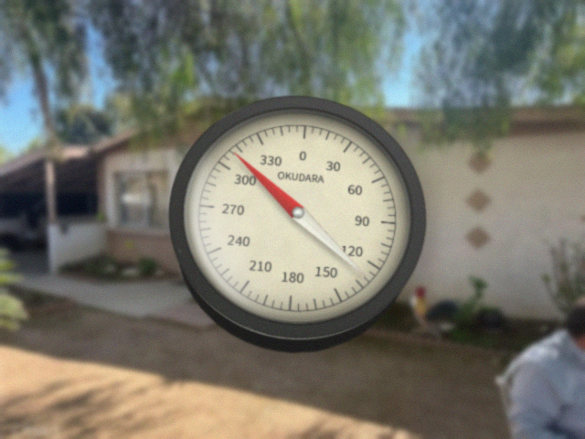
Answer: {"value": 310, "unit": "°"}
